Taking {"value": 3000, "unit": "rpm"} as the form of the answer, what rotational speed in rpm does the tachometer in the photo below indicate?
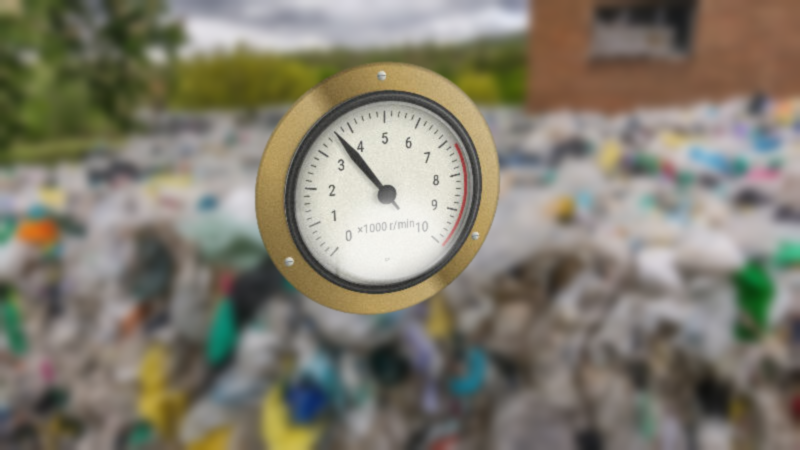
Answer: {"value": 3600, "unit": "rpm"}
